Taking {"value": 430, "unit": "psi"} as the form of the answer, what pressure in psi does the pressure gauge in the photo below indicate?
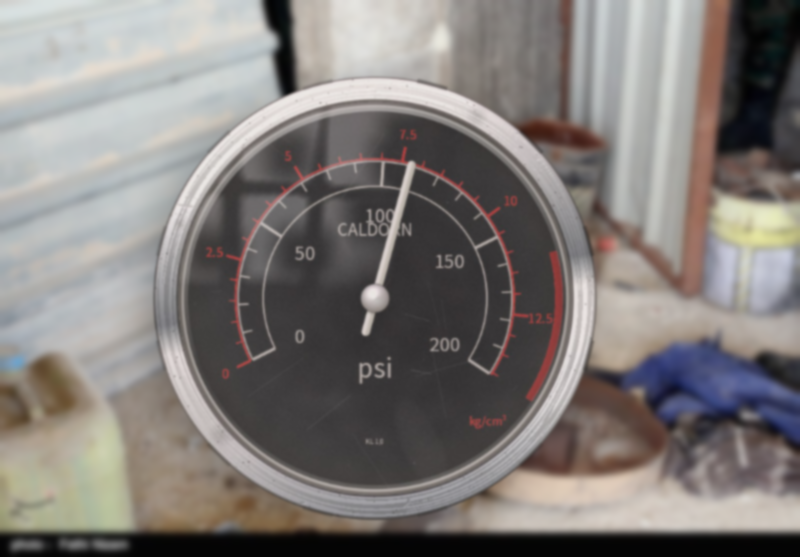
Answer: {"value": 110, "unit": "psi"}
